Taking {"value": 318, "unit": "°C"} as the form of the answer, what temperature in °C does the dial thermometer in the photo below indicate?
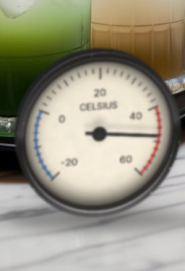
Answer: {"value": 48, "unit": "°C"}
